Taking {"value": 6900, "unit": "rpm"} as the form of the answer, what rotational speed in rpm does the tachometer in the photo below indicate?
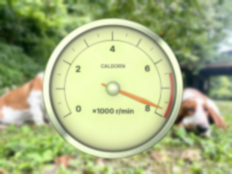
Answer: {"value": 7750, "unit": "rpm"}
